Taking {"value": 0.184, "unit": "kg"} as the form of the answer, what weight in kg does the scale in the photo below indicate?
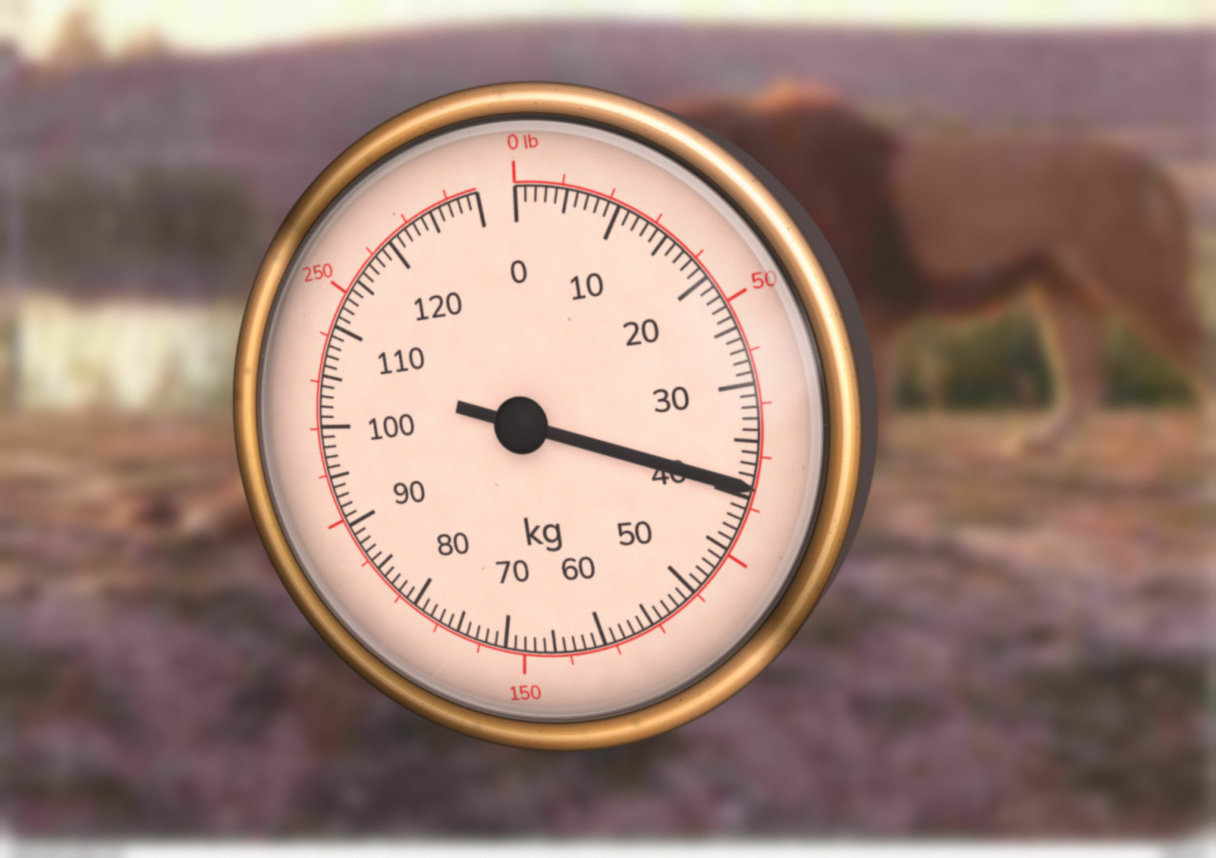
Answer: {"value": 39, "unit": "kg"}
